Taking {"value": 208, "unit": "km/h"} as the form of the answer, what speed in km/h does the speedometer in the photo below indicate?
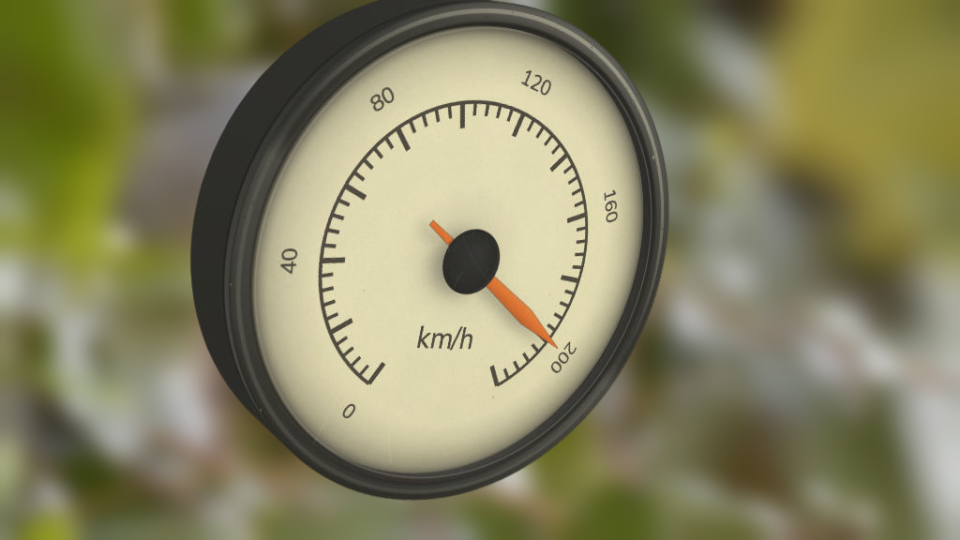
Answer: {"value": 200, "unit": "km/h"}
